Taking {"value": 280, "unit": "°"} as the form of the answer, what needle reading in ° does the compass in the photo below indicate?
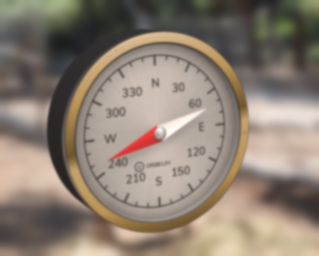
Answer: {"value": 250, "unit": "°"}
